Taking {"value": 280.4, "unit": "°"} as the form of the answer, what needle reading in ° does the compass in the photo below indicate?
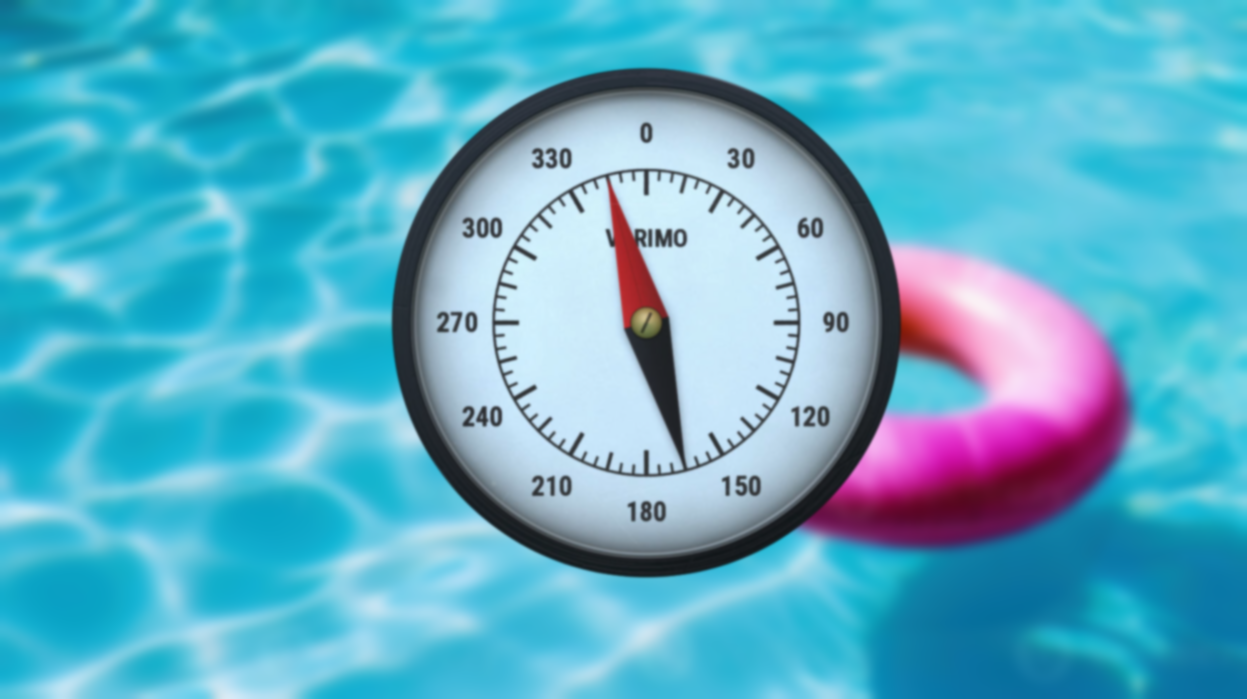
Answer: {"value": 345, "unit": "°"}
